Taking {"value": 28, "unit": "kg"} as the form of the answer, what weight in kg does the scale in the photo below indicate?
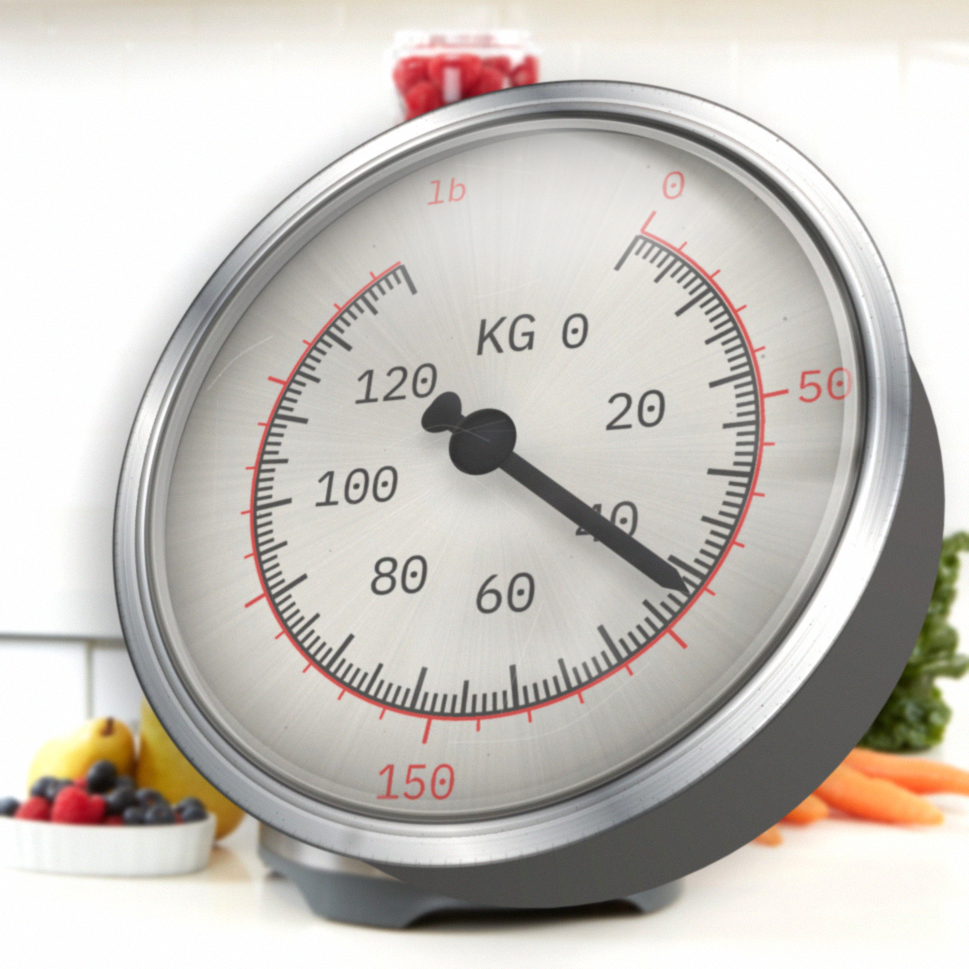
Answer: {"value": 42, "unit": "kg"}
